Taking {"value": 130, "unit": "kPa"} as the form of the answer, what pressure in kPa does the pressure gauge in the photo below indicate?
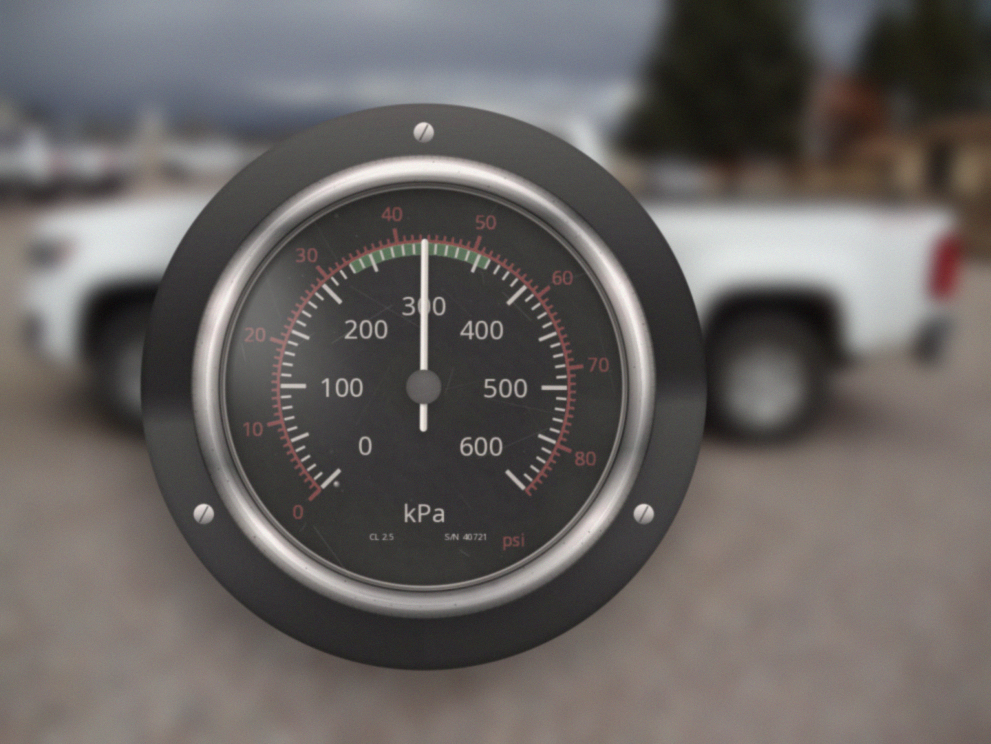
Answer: {"value": 300, "unit": "kPa"}
